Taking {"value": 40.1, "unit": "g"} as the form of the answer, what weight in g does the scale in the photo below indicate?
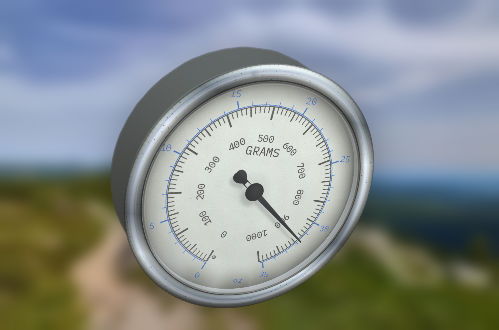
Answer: {"value": 900, "unit": "g"}
